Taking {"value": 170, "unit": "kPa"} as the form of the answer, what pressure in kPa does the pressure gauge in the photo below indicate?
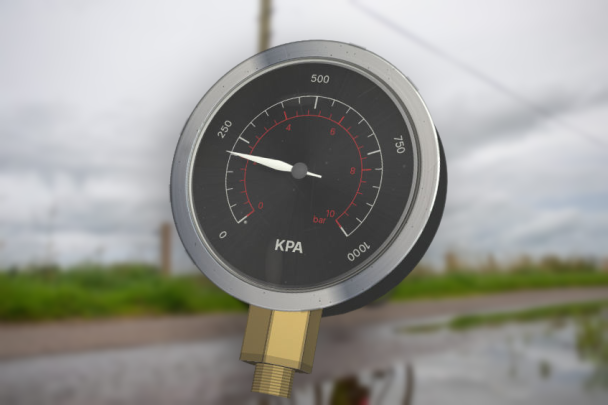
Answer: {"value": 200, "unit": "kPa"}
